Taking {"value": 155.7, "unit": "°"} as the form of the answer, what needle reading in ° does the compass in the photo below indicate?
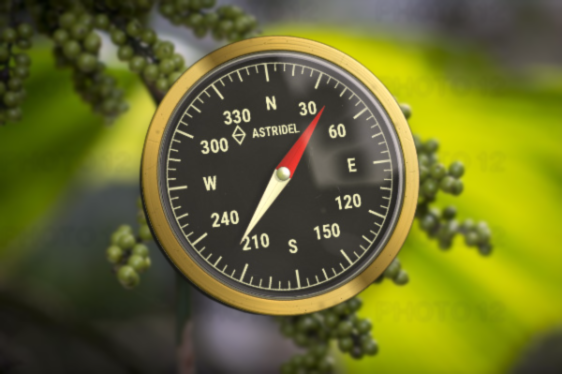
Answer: {"value": 40, "unit": "°"}
